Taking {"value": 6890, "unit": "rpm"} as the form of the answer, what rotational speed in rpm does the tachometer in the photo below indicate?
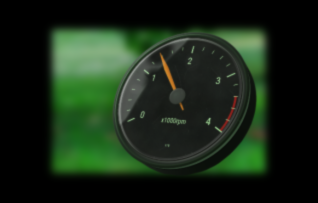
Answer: {"value": 1400, "unit": "rpm"}
